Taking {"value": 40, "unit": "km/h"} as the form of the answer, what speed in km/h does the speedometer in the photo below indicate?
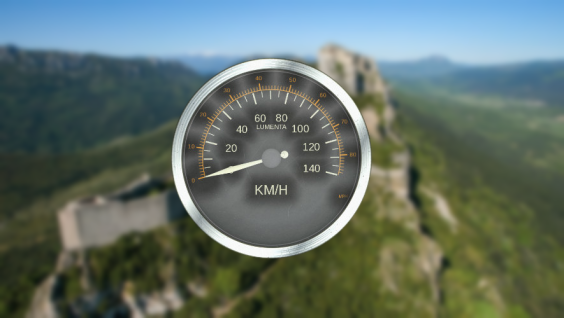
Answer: {"value": 0, "unit": "km/h"}
